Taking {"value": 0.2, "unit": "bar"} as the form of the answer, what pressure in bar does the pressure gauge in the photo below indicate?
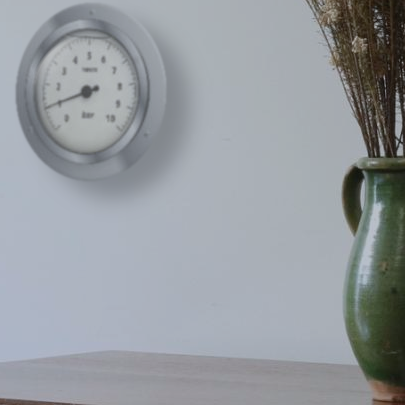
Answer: {"value": 1, "unit": "bar"}
